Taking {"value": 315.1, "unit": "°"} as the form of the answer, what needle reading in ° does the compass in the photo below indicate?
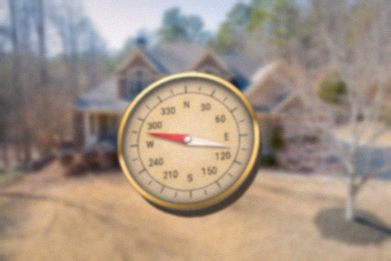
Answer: {"value": 285, "unit": "°"}
